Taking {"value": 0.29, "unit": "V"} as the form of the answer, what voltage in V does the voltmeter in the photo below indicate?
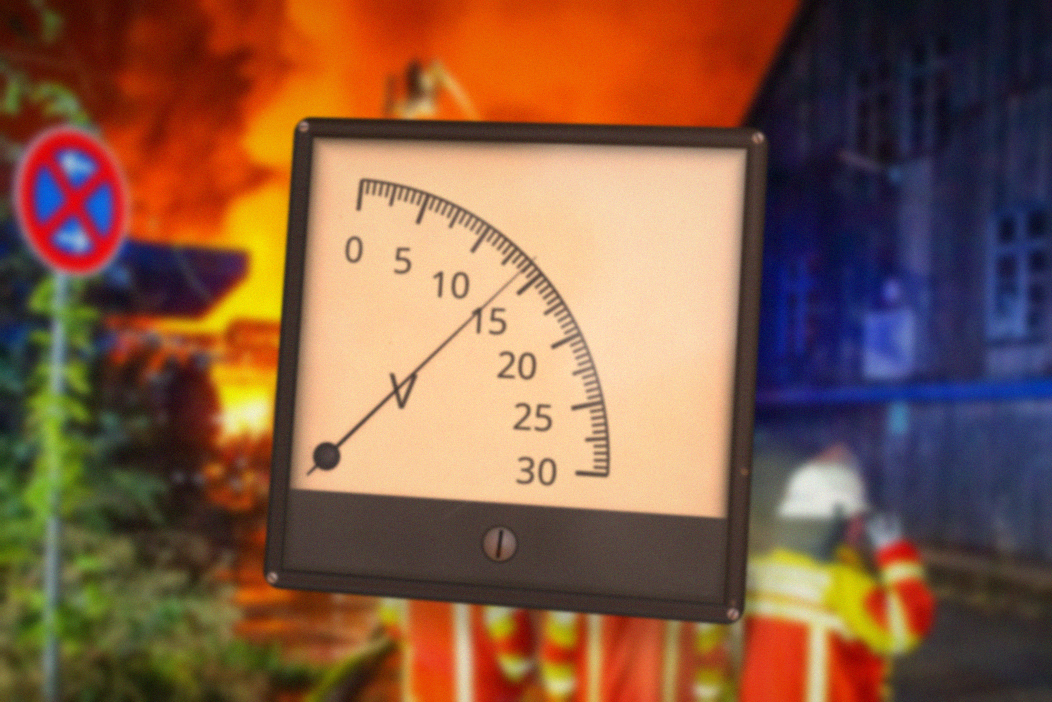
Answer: {"value": 14, "unit": "V"}
